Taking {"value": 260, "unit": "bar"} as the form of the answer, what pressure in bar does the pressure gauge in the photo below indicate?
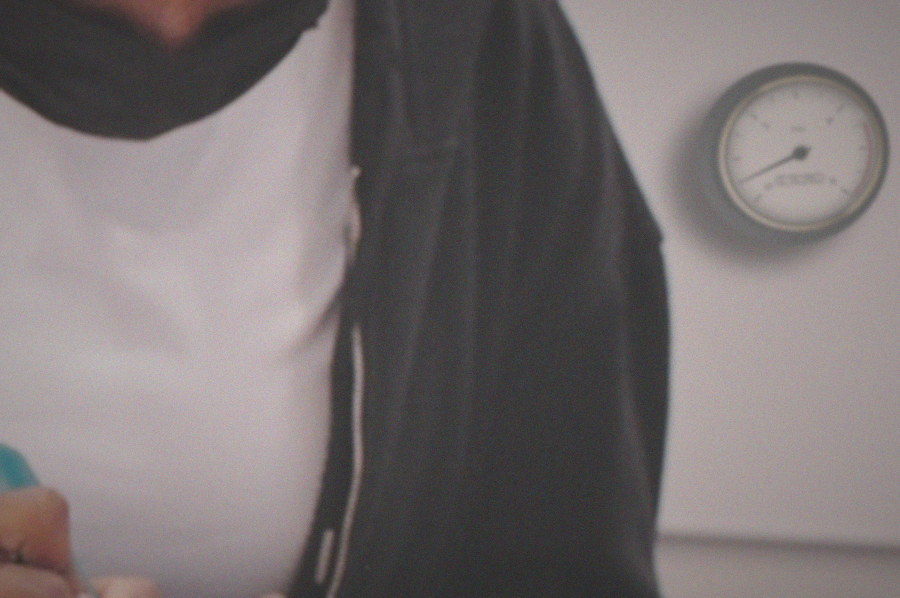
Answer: {"value": 0.5, "unit": "bar"}
